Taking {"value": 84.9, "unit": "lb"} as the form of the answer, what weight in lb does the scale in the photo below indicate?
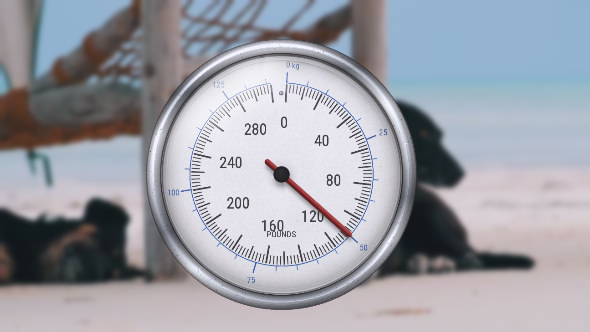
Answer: {"value": 110, "unit": "lb"}
